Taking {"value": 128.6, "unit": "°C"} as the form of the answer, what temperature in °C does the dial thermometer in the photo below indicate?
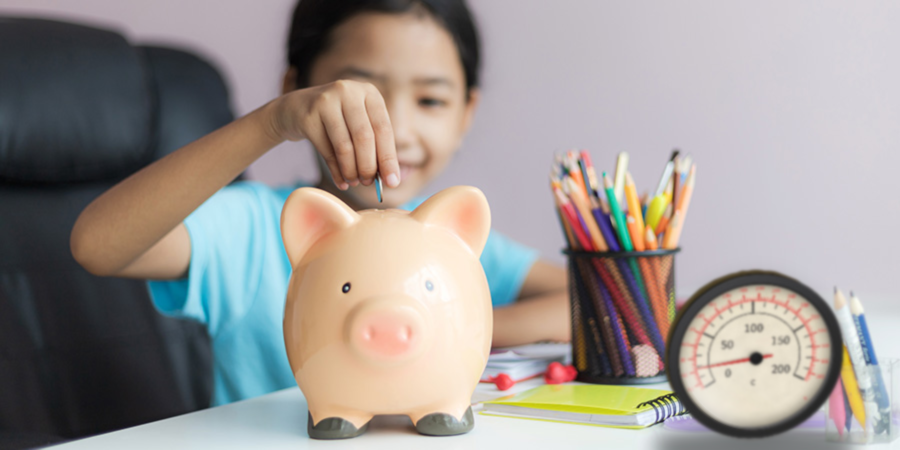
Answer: {"value": 20, "unit": "°C"}
